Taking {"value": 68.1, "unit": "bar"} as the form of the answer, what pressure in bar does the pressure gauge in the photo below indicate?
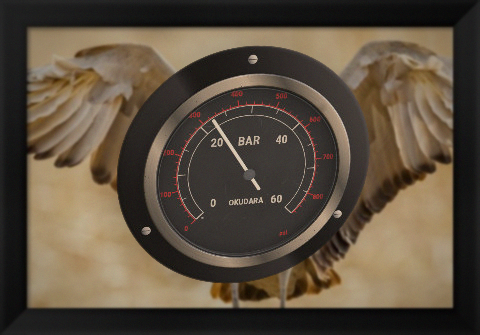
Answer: {"value": 22.5, "unit": "bar"}
